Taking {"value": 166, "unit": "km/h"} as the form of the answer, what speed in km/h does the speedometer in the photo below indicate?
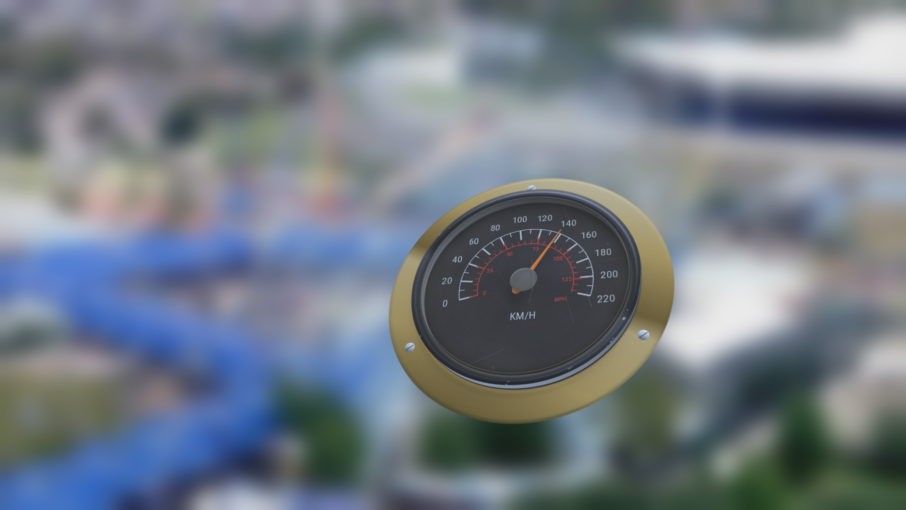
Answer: {"value": 140, "unit": "km/h"}
